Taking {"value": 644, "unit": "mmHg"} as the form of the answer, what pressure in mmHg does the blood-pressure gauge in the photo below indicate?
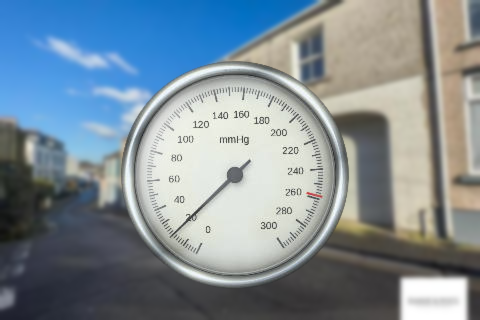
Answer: {"value": 20, "unit": "mmHg"}
